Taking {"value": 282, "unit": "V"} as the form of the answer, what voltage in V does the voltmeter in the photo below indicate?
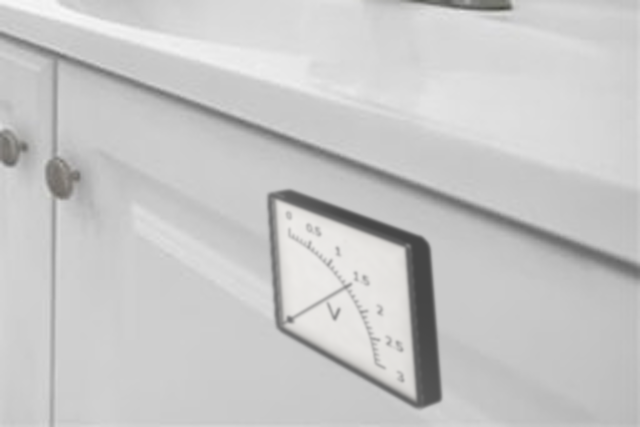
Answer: {"value": 1.5, "unit": "V"}
